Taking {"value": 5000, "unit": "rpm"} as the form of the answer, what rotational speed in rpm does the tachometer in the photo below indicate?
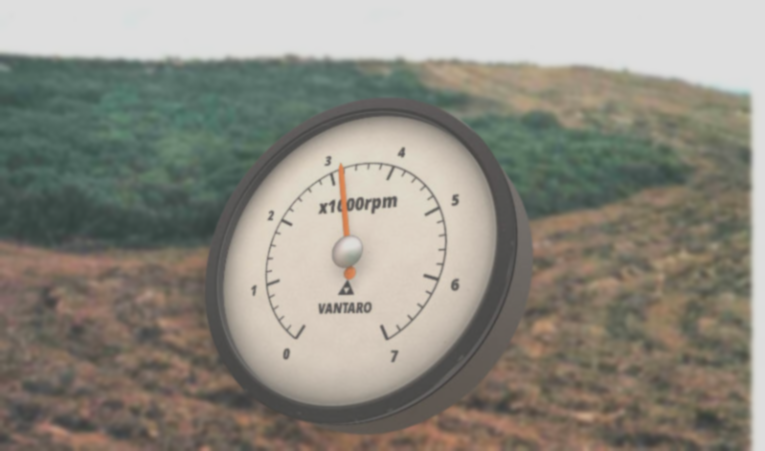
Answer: {"value": 3200, "unit": "rpm"}
